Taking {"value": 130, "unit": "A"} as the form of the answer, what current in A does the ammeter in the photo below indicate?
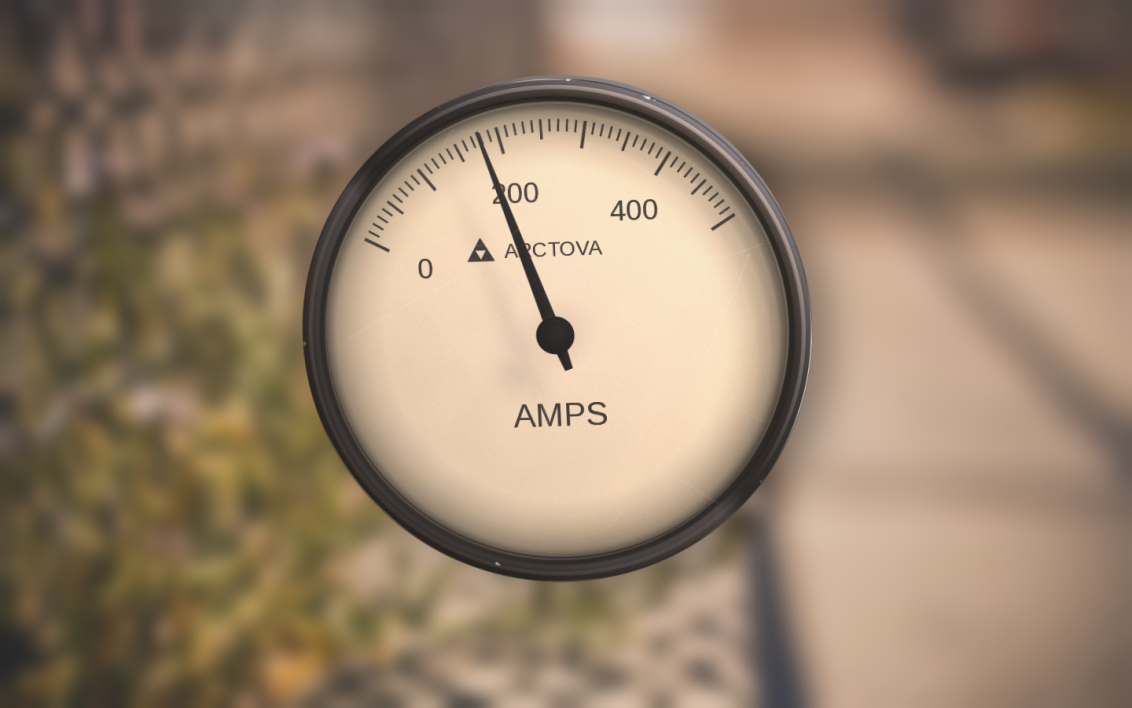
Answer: {"value": 180, "unit": "A"}
